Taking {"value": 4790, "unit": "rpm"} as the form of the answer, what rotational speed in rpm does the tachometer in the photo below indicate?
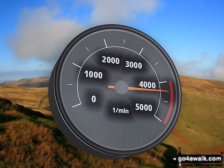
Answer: {"value": 4250, "unit": "rpm"}
